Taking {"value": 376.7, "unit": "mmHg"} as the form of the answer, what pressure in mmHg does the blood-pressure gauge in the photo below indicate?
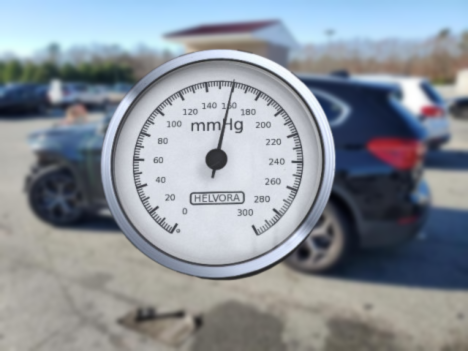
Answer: {"value": 160, "unit": "mmHg"}
